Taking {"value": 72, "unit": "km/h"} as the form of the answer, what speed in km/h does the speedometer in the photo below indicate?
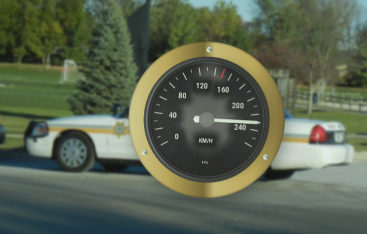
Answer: {"value": 230, "unit": "km/h"}
